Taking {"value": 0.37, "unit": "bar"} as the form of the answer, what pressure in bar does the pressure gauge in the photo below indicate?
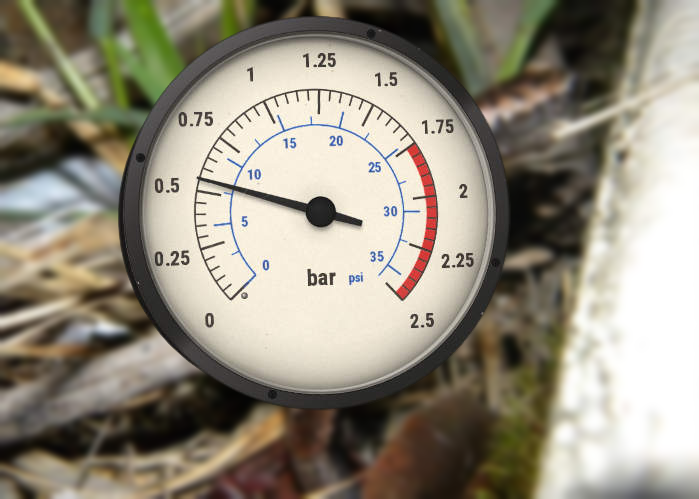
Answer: {"value": 0.55, "unit": "bar"}
